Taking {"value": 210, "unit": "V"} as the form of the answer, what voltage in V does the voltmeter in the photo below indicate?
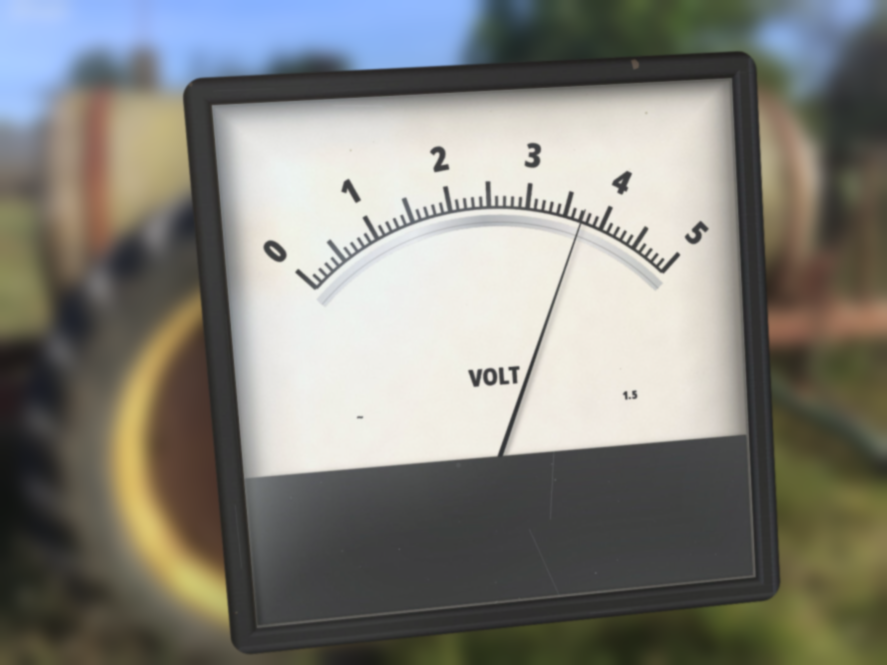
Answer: {"value": 3.7, "unit": "V"}
